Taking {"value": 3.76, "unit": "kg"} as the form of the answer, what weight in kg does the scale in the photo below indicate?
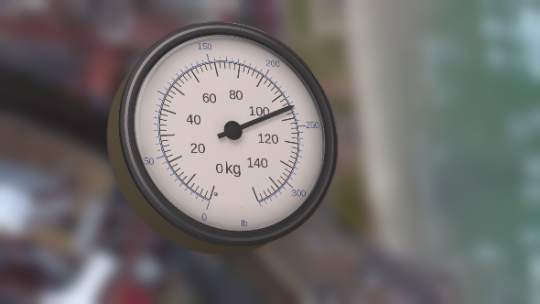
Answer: {"value": 106, "unit": "kg"}
